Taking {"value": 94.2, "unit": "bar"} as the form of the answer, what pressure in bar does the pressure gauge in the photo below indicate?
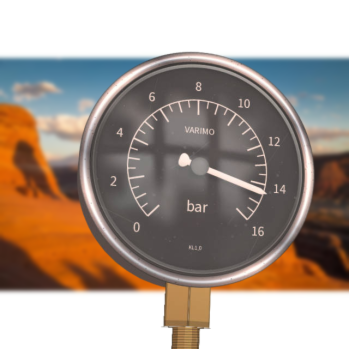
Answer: {"value": 14.5, "unit": "bar"}
